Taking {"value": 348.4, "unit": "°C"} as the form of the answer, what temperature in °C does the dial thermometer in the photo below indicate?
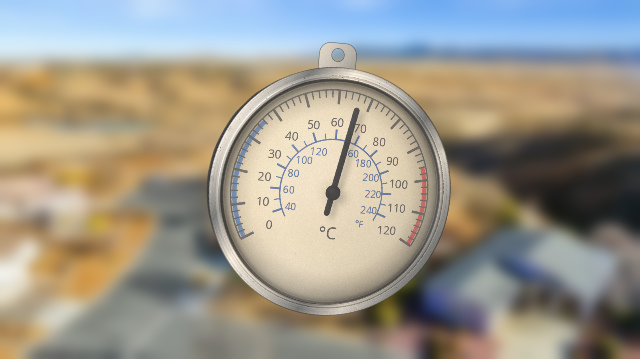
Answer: {"value": 66, "unit": "°C"}
